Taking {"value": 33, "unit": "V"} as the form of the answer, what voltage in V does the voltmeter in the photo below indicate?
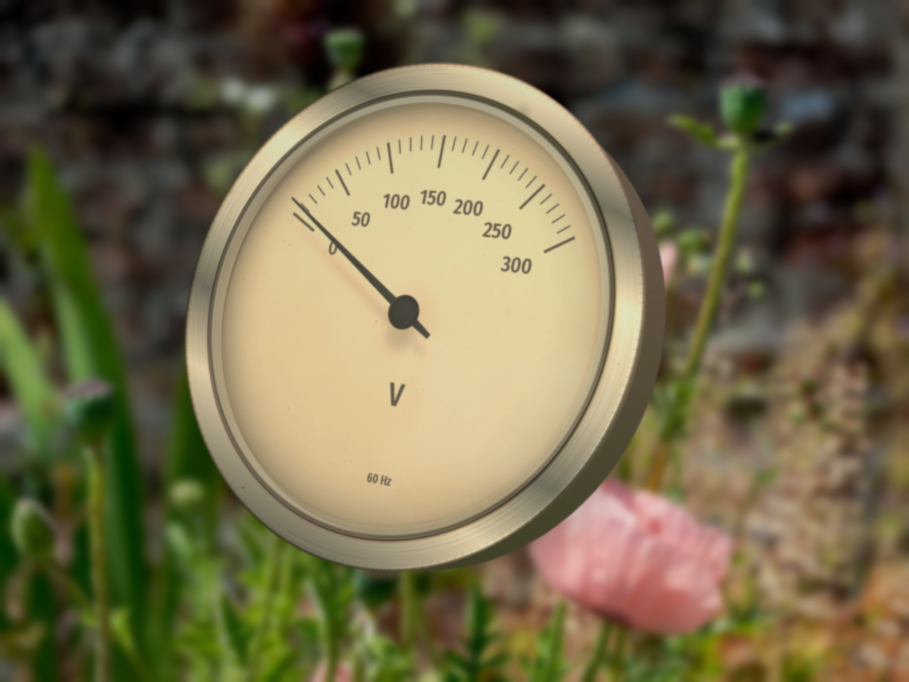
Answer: {"value": 10, "unit": "V"}
